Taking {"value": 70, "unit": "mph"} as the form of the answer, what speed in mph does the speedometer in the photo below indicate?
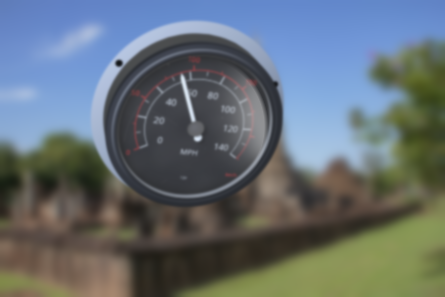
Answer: {"value": 55, "unit": "mph"}
